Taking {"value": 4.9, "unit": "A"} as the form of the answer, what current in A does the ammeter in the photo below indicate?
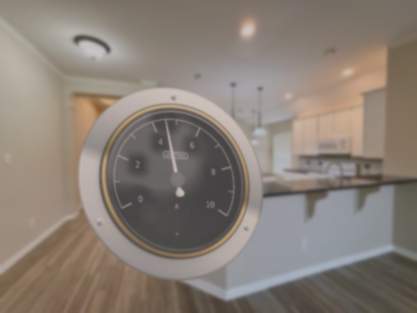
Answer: {"value": 4.5, "unit": "A"}
